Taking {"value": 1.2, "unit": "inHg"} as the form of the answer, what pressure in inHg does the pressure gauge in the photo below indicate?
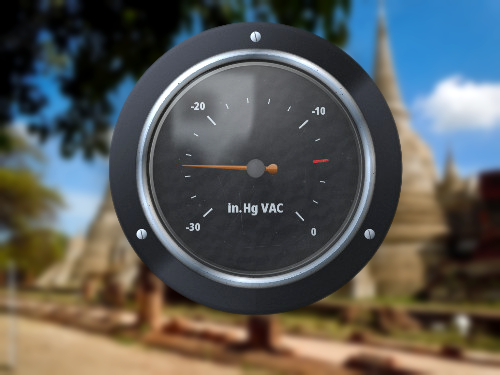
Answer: {"value": -25, "unit": "inHg"}
